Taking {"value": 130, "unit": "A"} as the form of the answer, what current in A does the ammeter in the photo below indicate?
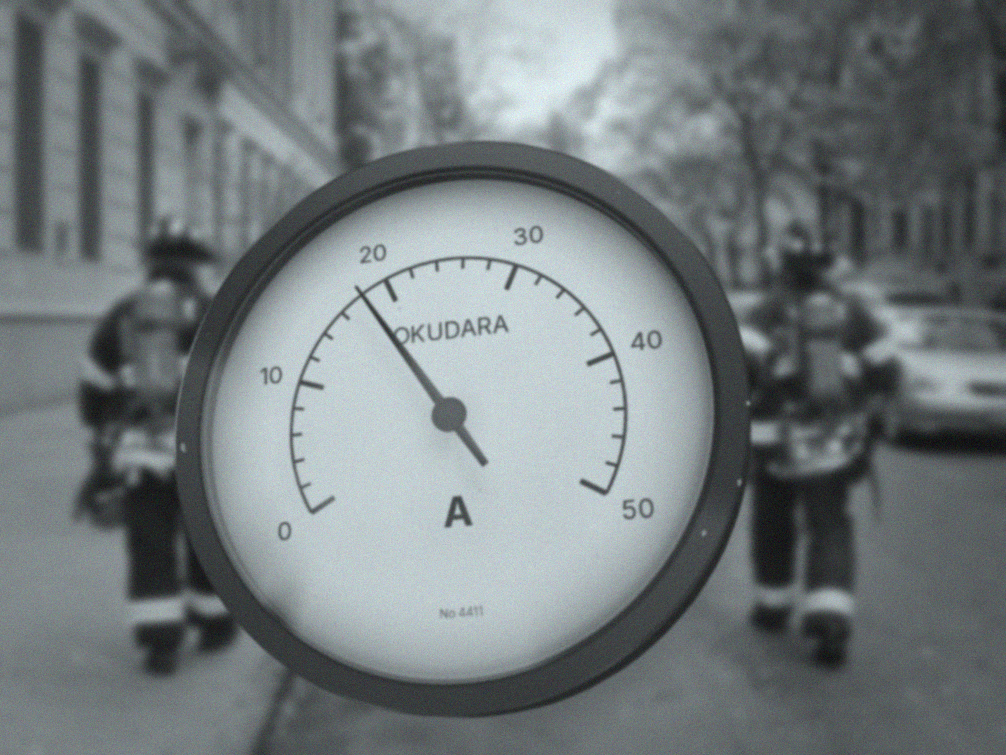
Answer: {"value": 18, "unit": "A"}
